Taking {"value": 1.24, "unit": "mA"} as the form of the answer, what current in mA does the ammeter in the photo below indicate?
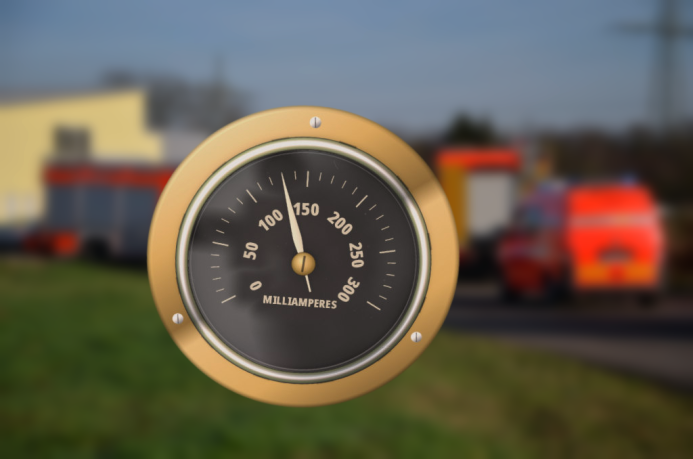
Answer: {"value": 130, "unit": "mA"}
